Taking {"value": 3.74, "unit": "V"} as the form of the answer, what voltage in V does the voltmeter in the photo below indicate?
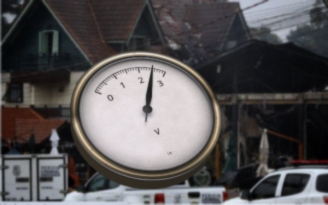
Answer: {"value": 2.5, "unit": "V"}
